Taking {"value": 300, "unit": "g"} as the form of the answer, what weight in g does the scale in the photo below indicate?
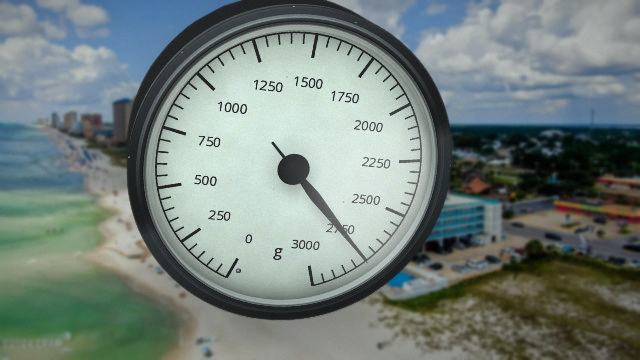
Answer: {"value": 2750, "unit": "g"}
